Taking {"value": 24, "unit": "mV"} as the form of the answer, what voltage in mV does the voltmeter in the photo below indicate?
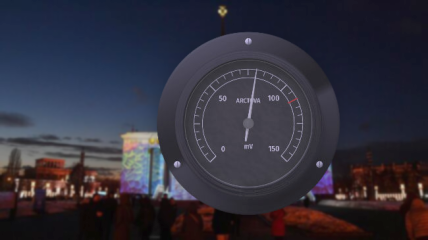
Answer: {"value": 80, "unit": "mV"}
